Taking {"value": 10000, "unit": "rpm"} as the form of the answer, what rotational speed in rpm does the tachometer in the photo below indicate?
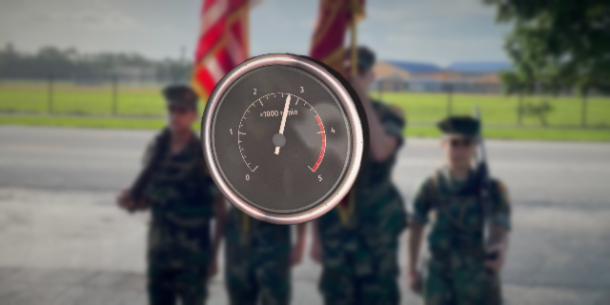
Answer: {"value": 2800, "unit": "rpm"}
